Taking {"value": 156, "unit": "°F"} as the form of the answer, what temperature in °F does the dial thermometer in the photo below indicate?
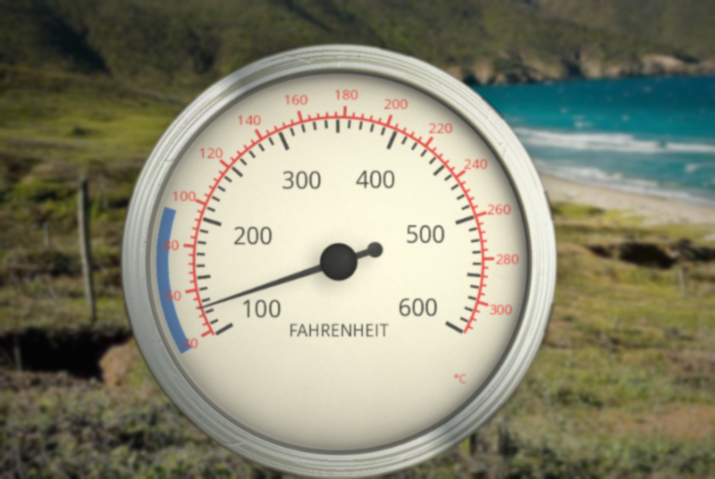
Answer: {"value": 125, "unit": "°F"}
